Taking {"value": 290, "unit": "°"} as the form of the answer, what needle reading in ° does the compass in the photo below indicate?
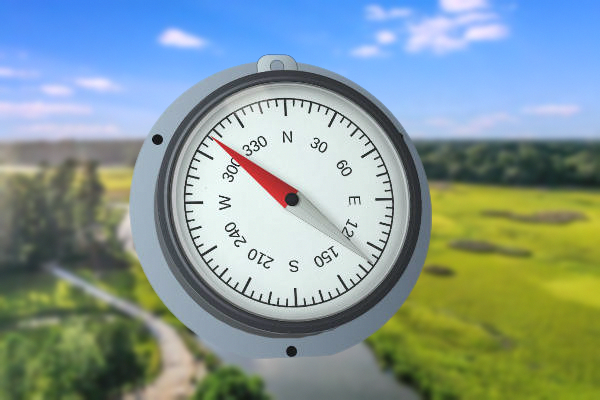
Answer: {"value": 310, "unit": "°"}
